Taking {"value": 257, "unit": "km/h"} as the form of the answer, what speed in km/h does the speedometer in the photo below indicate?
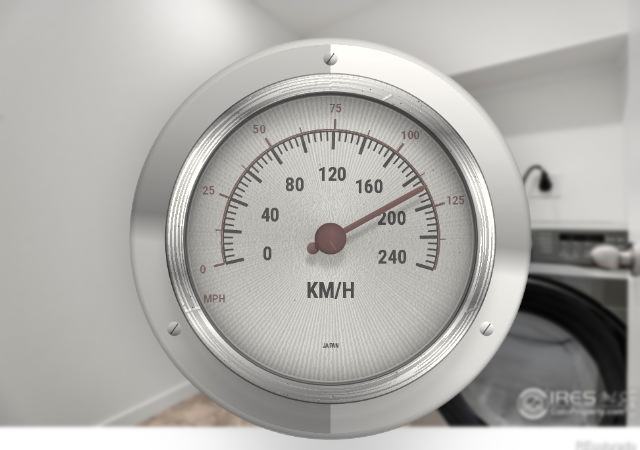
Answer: {"value": 188, "unit": "km/h"}
